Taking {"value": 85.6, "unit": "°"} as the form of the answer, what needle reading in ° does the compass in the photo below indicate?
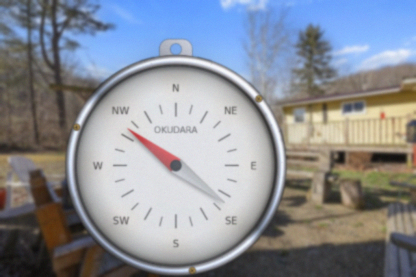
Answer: {"value": 307.5, "unit": "°"}
